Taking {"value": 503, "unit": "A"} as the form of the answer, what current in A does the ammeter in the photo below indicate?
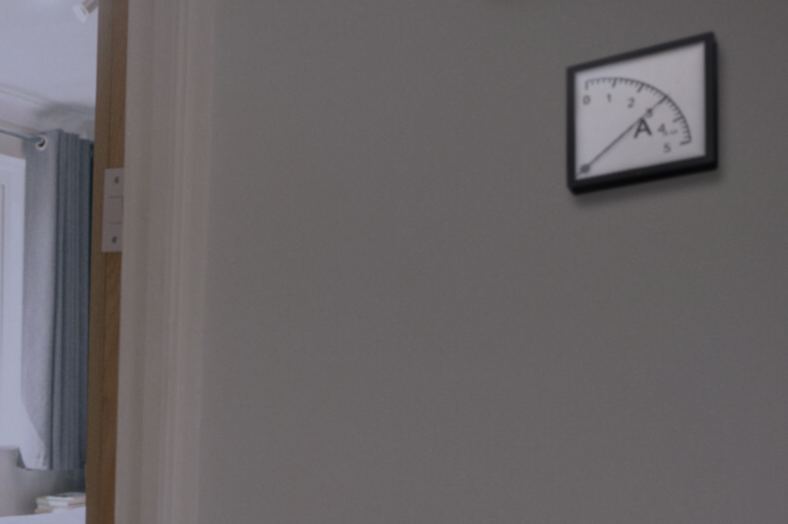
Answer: {"value": 3, "unit": "A"}
